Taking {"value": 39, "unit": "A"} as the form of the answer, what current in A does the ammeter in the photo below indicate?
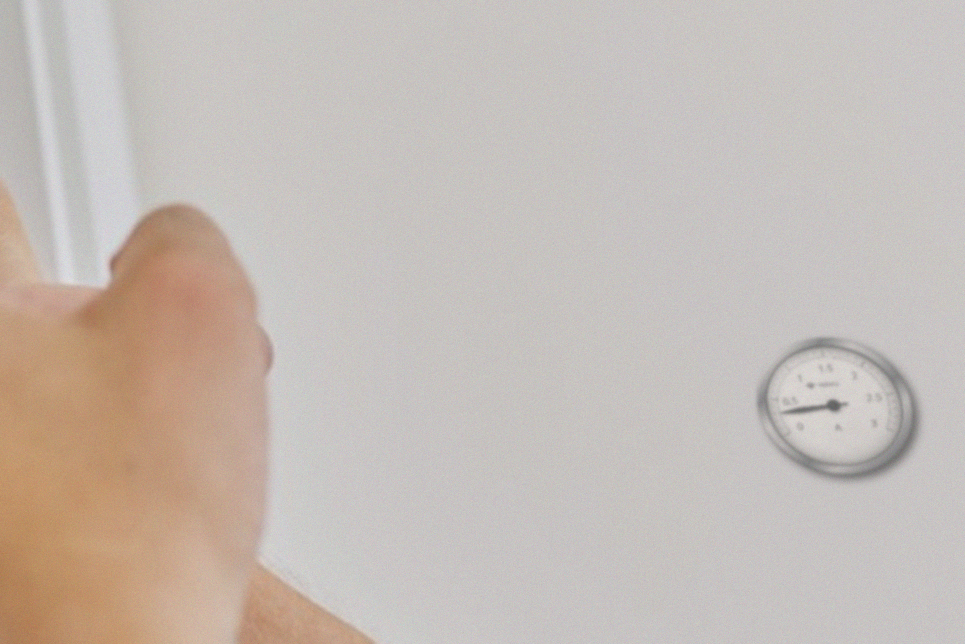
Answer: {"value": 0.3, "unit": "A"}
